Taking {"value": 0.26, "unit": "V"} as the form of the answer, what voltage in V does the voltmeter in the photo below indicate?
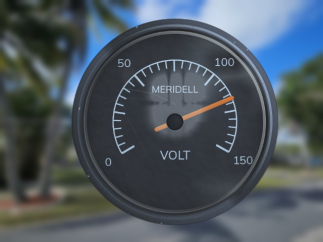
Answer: {"value": 117.5, "unit": "V"}
